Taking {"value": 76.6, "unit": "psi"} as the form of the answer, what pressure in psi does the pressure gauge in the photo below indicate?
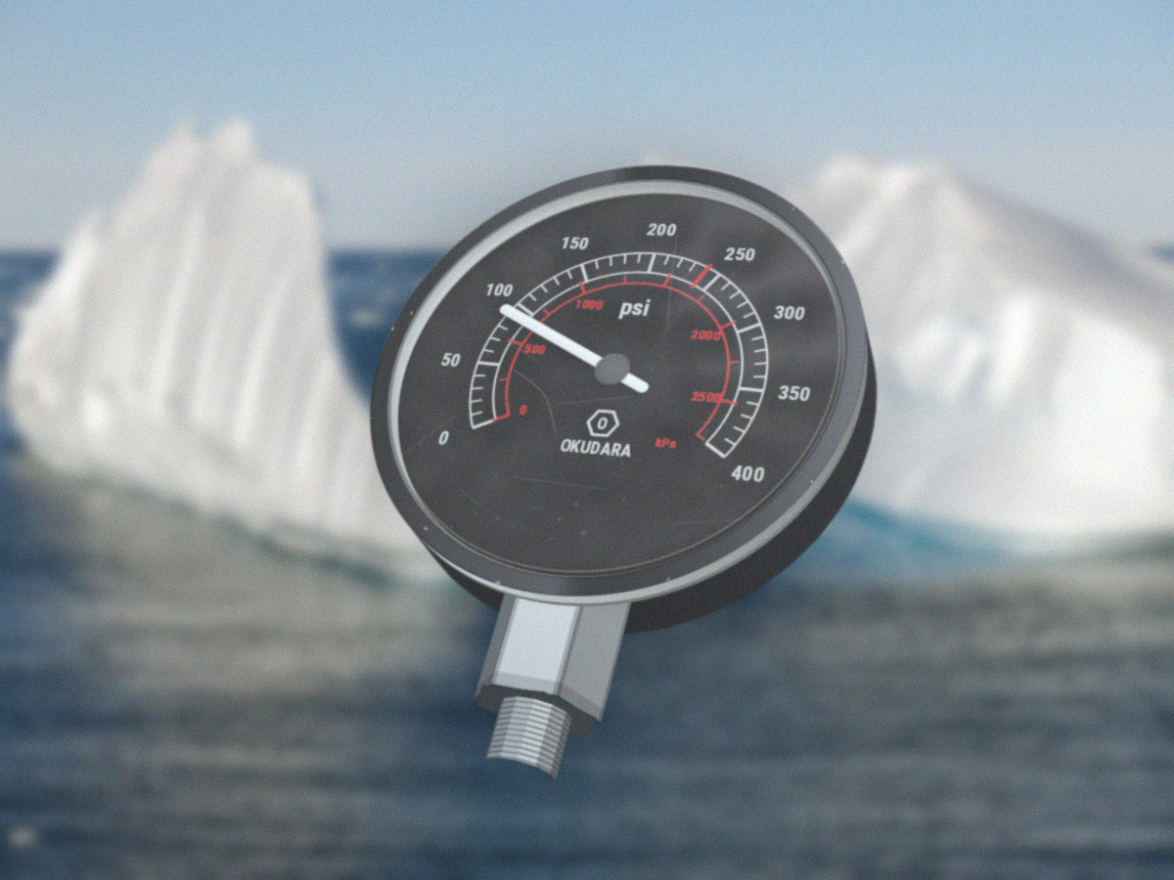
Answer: {"value": 90, "unit": "psi"}
